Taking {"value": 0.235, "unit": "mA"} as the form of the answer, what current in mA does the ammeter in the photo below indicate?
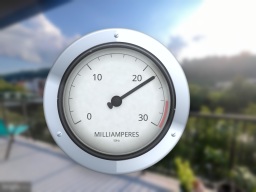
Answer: {"value": 22, "unit": "mA"}
